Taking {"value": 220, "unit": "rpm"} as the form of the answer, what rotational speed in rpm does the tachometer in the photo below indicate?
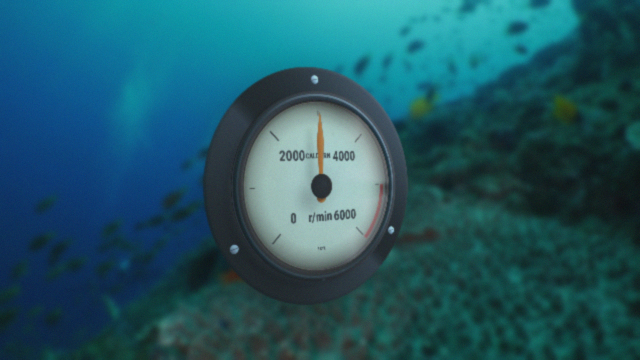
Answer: {"value": 3000, "unit": "rpm"}
